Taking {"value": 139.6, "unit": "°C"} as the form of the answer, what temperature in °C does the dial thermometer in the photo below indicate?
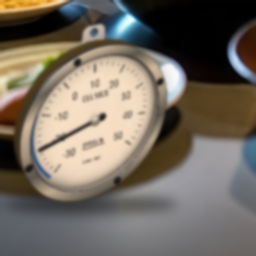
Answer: {"value": -20, "unit": "°C"}
